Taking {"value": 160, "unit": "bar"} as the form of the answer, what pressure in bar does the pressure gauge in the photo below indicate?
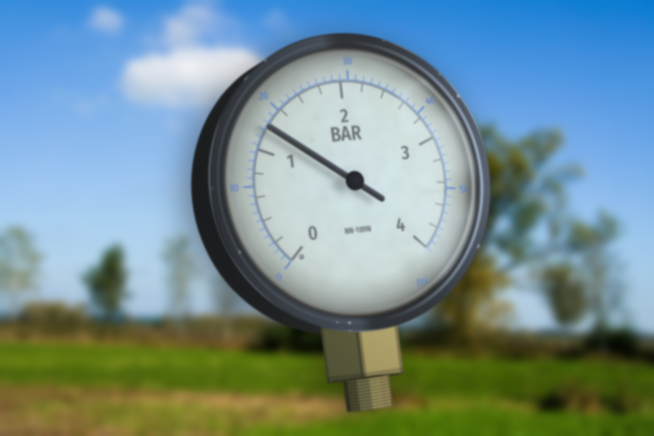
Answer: {"value": 1.2, "unit": "bar"}
